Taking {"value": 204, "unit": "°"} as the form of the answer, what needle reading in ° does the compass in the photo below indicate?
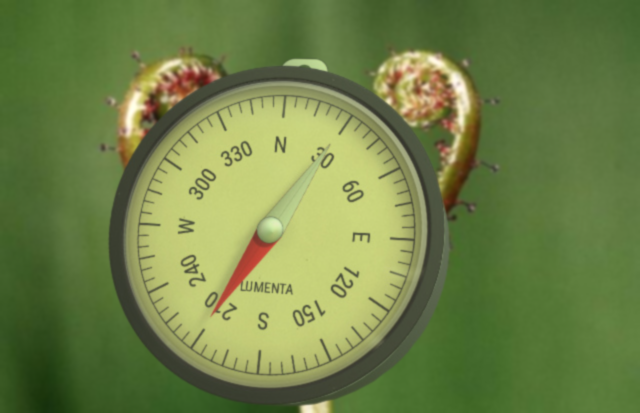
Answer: {"value": 210, "unit": "°"}
